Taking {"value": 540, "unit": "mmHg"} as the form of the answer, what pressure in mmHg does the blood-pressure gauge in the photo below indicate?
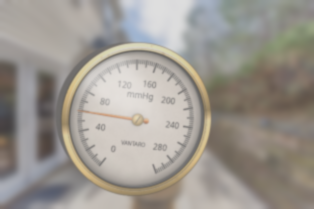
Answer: {"value": 60, "unit": "mmHg"}
